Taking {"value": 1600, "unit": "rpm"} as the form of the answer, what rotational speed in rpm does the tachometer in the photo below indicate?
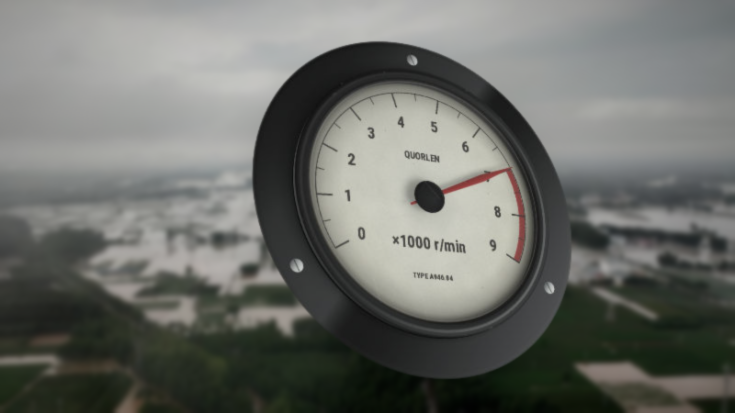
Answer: {"value": 7000, "unit": "rpm"}
